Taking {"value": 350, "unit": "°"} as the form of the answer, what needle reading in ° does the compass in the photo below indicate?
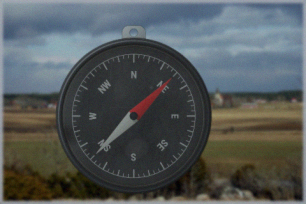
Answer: {"value": 45, "unit": "°"}
